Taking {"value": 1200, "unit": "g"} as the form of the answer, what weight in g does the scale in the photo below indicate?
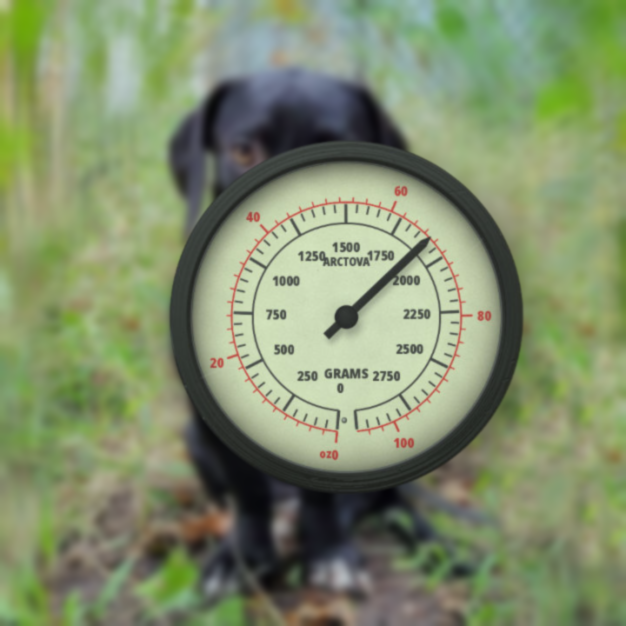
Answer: {"value": 1900, "unit": "g"}
